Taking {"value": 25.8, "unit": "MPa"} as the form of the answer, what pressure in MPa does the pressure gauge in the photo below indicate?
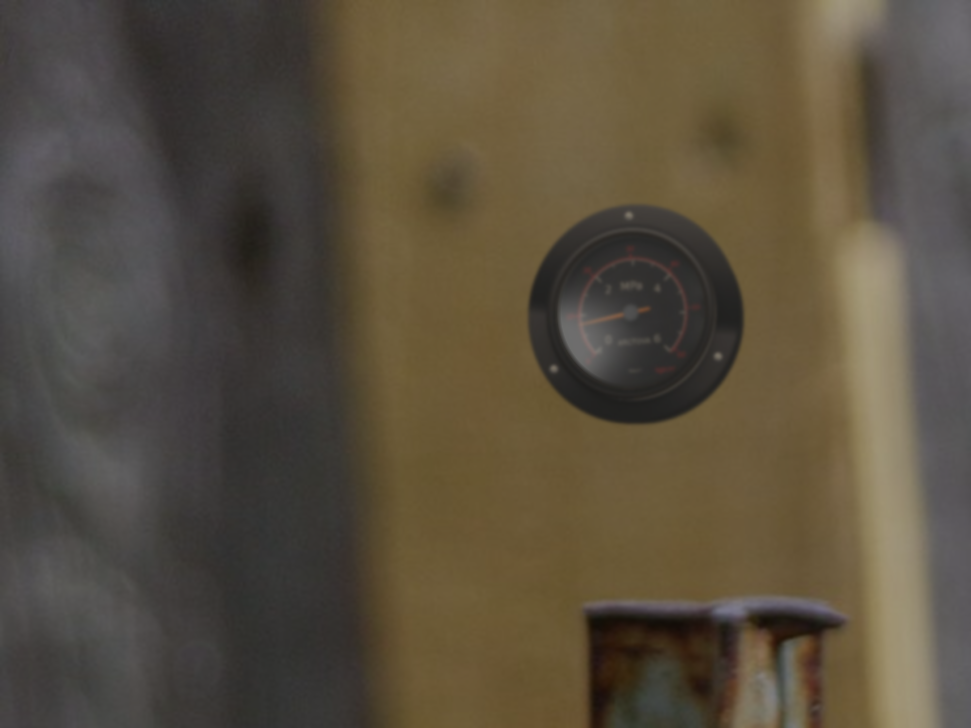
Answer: {"value": 0.75, "unit": "MPa"}
